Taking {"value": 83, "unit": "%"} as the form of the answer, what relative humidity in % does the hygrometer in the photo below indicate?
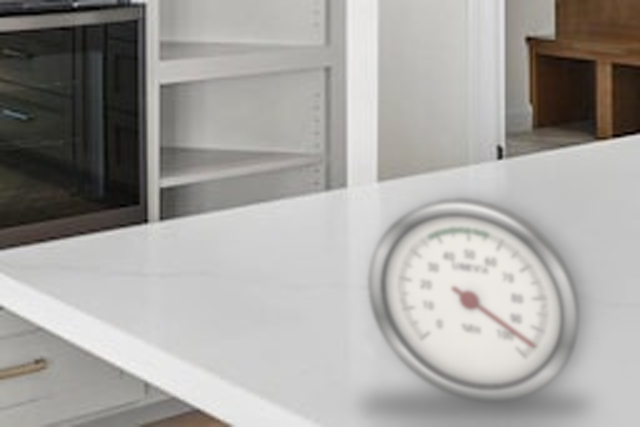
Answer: {"value": 95, "unit": "%"}
